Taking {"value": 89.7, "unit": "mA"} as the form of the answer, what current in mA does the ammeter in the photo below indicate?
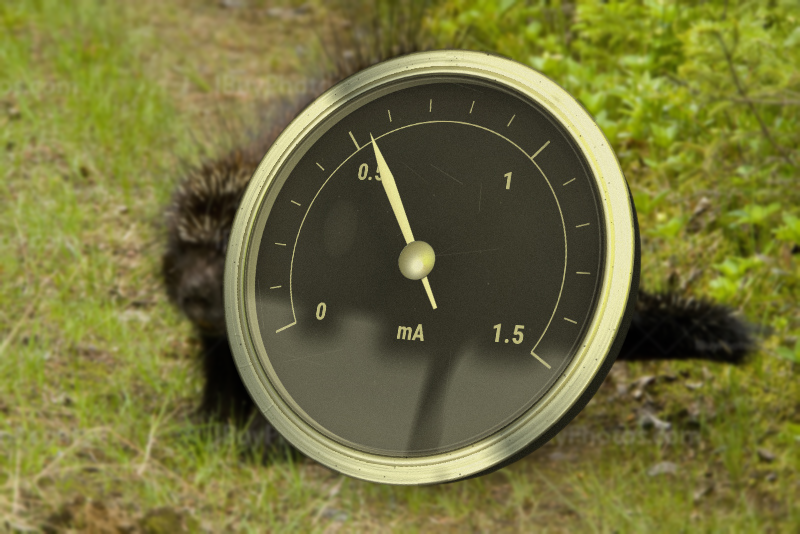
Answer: {"value": 0.55, "unit": "mA"}
